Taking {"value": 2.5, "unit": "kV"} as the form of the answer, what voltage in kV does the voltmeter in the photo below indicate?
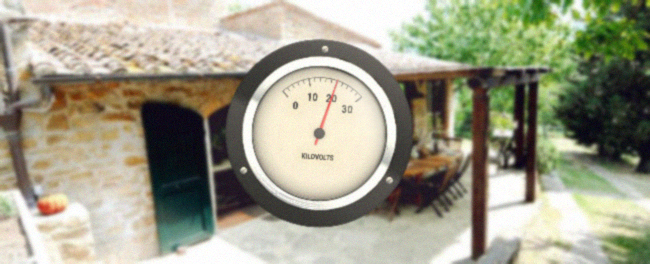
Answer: {"value": 20, "unit": "kV"}
